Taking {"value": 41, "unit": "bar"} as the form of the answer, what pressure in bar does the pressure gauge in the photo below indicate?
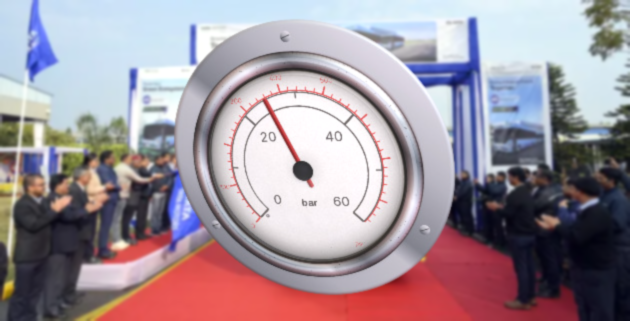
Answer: {"value": 25, "unit": "bar"}
